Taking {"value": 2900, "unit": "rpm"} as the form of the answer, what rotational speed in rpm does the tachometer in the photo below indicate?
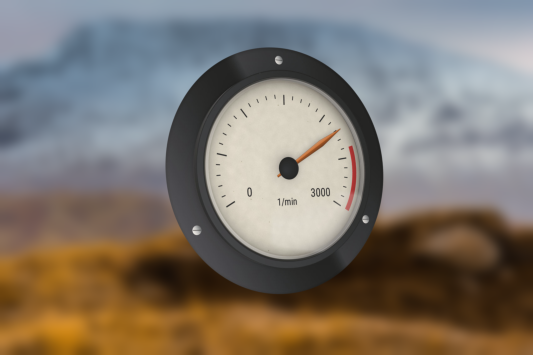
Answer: {"value": 2200, "unit": "rpm"}
